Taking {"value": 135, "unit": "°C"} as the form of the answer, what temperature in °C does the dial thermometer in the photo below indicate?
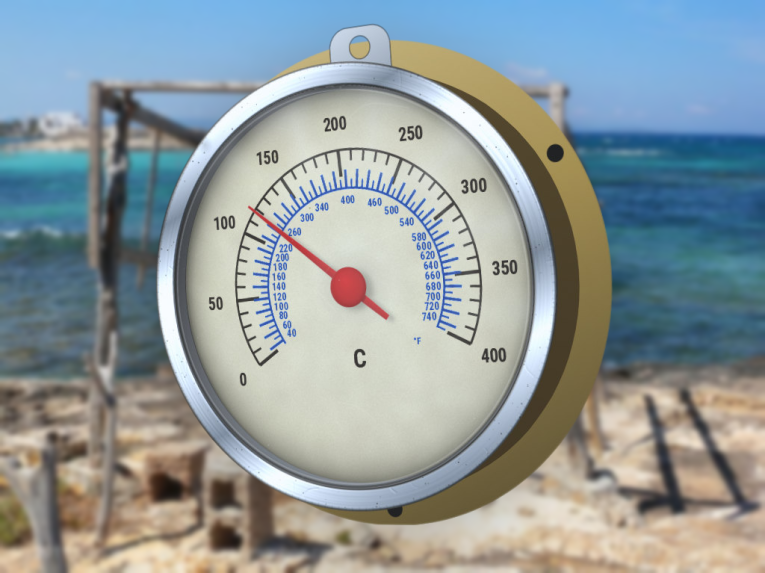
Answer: {"value": 120, "unit": "°C"}
